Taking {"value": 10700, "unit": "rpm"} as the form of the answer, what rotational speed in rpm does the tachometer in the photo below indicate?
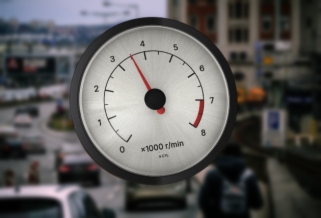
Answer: {"value": 3500, "unit": "rpm"}
